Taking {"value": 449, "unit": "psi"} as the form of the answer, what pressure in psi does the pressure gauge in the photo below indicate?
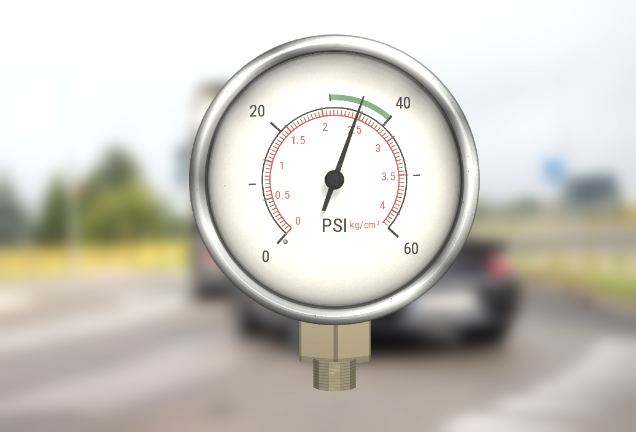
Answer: {"value": 35, "unit": "psi"}
